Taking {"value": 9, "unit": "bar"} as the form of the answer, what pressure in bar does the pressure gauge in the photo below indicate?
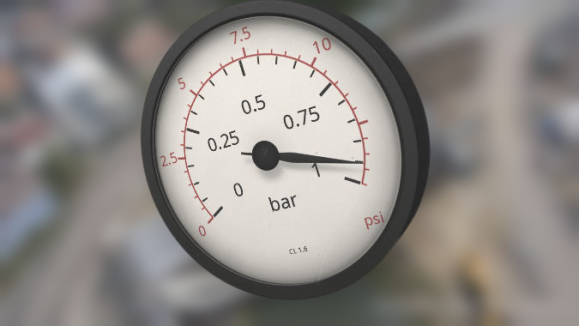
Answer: {"value": 0.95, "unit": "bar"}
